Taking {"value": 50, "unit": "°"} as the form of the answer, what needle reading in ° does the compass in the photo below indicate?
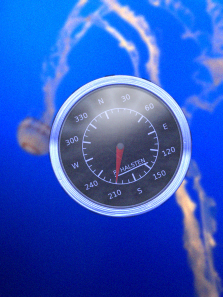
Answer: {"value": 210, "unit": "°"}
